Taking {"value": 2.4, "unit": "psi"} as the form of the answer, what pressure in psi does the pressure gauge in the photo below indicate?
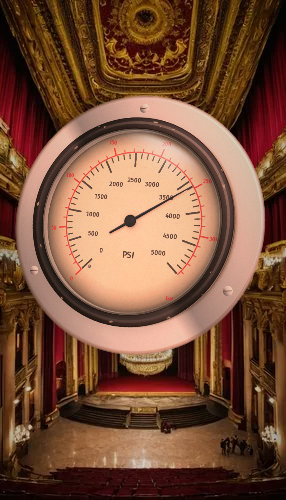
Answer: {"value": 3600, "unit": "psi"}
